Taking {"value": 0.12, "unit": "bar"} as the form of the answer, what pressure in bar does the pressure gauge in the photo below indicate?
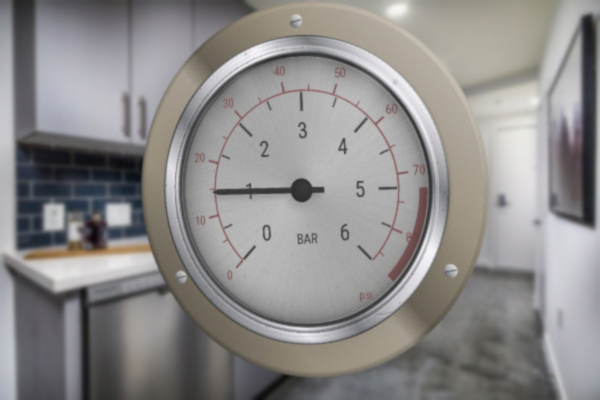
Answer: {"value": 1, "unit": "bar"}
